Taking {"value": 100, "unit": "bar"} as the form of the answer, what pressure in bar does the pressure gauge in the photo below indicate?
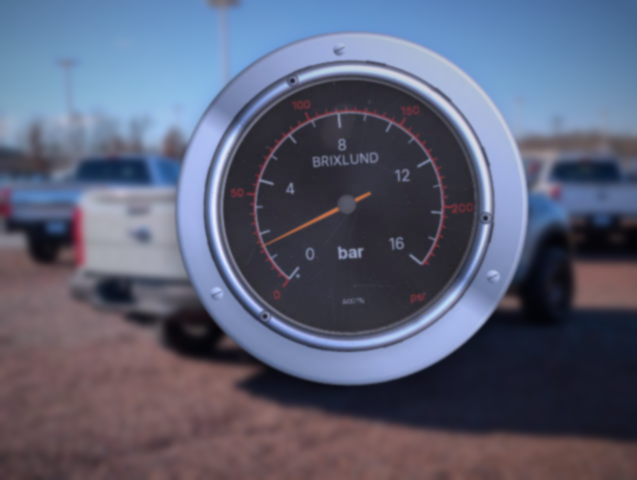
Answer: {"value": 1.5, "unit": "bar"}
